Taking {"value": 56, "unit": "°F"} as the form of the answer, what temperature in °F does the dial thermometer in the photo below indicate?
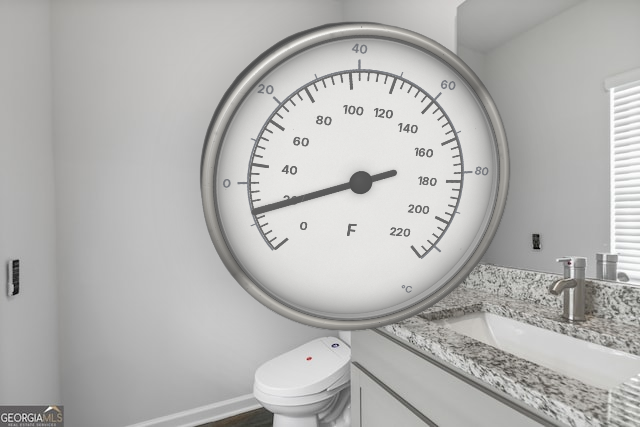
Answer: {"value": 20, "unit": "°F"}
